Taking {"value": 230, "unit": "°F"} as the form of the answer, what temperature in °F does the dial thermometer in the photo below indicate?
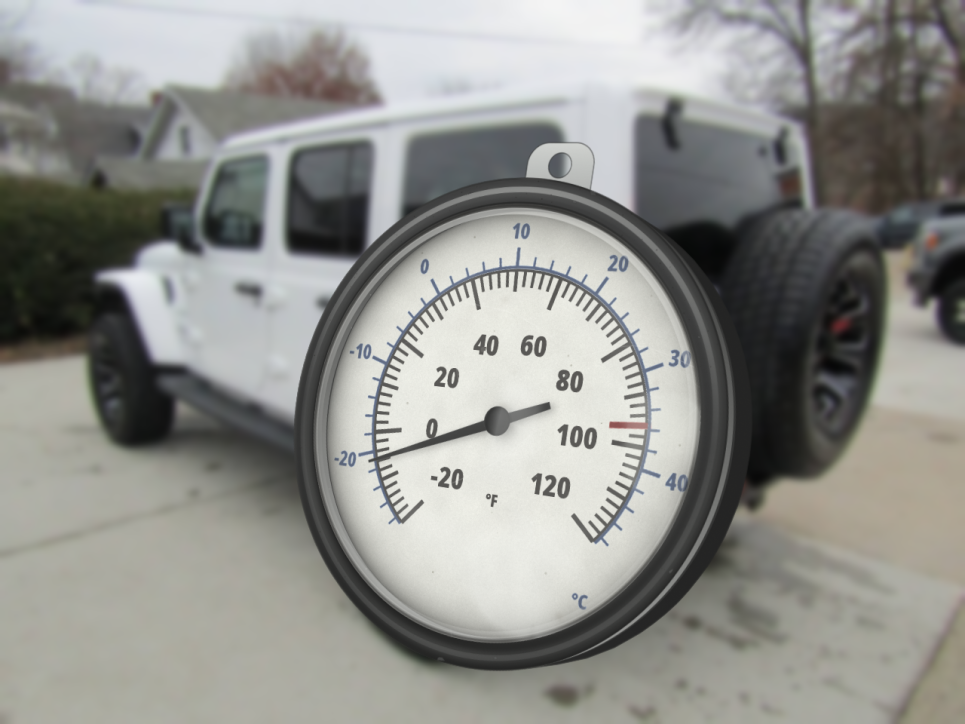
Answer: {"value": -6, "unit": "°F"}
